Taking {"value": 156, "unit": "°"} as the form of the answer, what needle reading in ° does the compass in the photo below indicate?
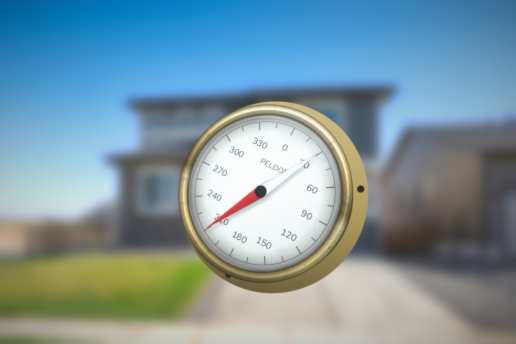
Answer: {"value": 210, "unit": "°"}
